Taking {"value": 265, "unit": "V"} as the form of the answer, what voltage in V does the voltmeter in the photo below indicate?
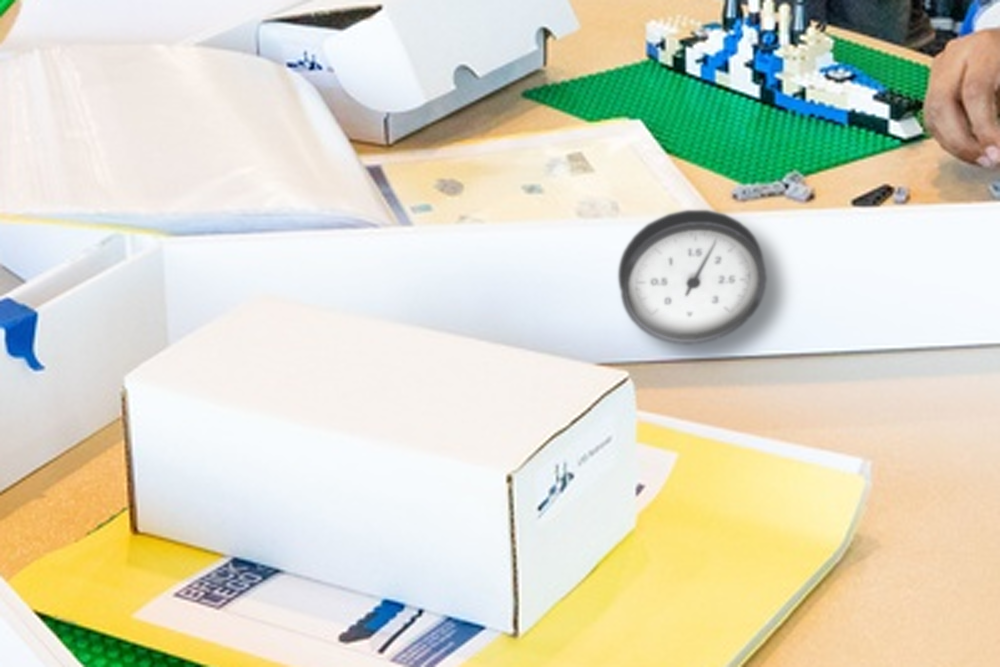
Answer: {"value": 1.75, "unit": "V"}
